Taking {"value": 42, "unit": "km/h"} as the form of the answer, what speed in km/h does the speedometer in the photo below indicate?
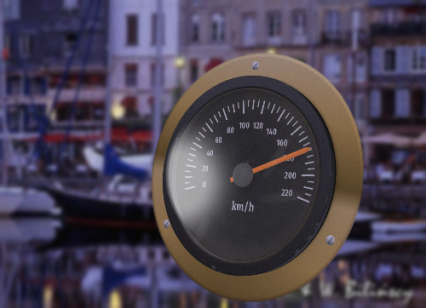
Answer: {"value": 180, "unit": "km/h"}
